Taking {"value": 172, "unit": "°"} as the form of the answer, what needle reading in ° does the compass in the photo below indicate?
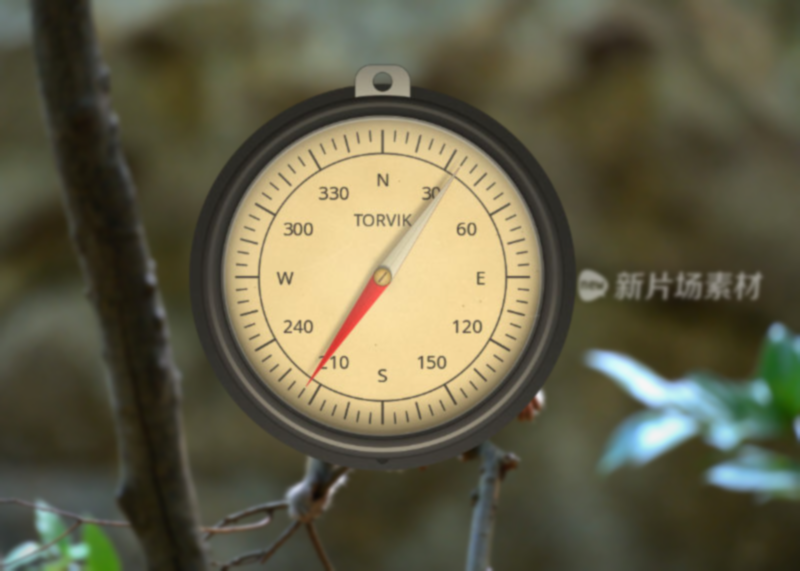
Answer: {"value": 215, "unit": "°"}
